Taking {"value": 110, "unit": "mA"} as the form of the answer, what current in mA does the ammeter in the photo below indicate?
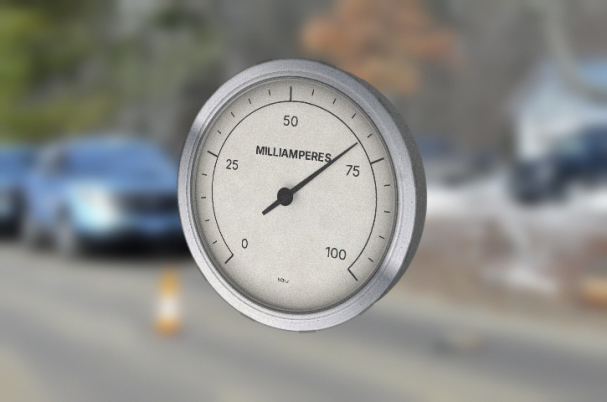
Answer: {"value": 70, "unit": "mA"}
